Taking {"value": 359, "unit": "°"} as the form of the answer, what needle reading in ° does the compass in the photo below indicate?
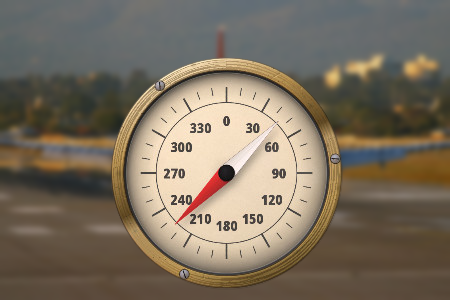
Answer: {"value": 225, "unit": "°"}
